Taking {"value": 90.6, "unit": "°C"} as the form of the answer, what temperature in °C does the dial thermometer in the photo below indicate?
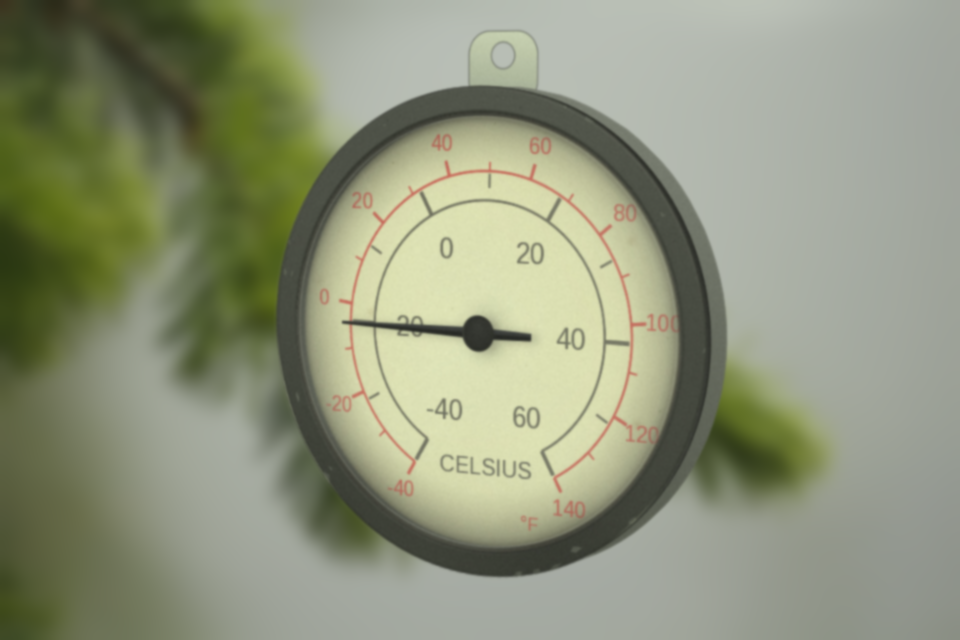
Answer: {"value": -20, "unit": "°C"}
